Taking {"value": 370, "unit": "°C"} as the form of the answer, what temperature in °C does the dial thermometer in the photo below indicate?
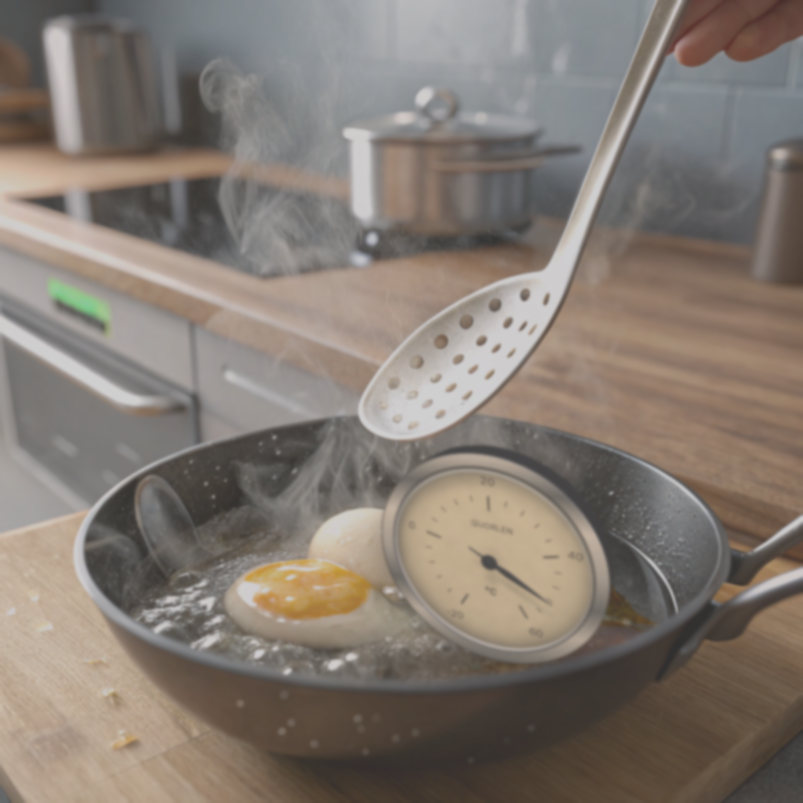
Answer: {"value": 52, "unit": "°C"}
